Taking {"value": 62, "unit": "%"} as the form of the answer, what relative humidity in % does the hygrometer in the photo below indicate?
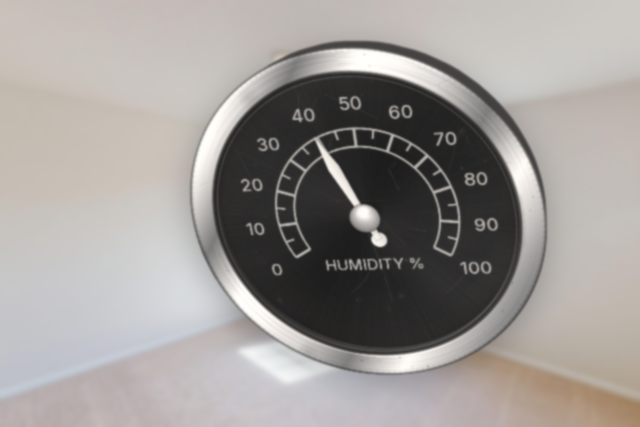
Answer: {"value": 40, "unit": "%"}
